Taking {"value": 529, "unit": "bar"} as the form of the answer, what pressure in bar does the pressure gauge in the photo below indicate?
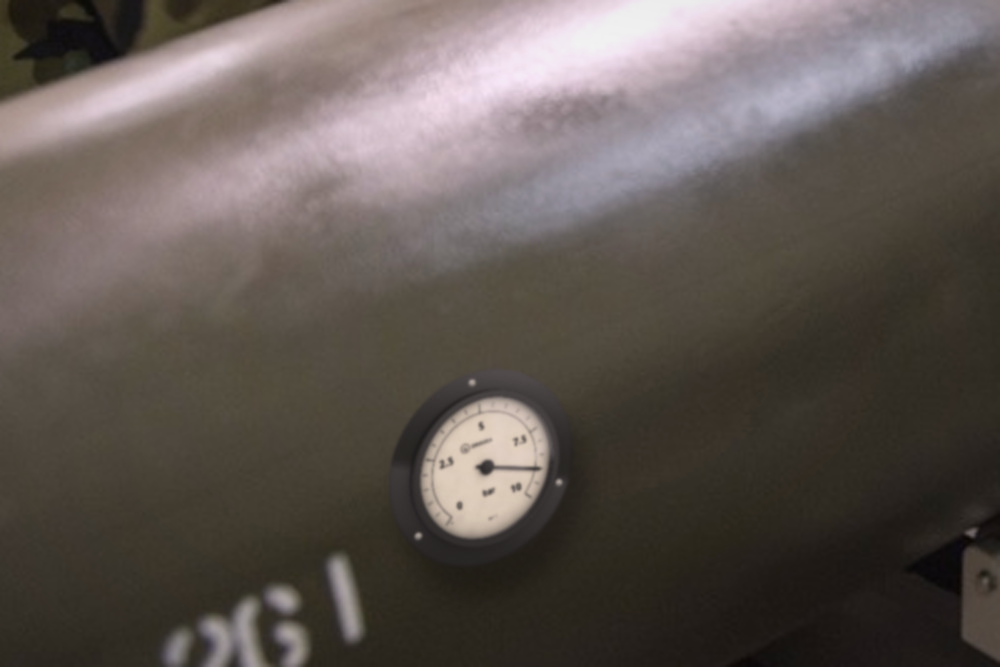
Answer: {"value": 9, "unit": "bar"}
